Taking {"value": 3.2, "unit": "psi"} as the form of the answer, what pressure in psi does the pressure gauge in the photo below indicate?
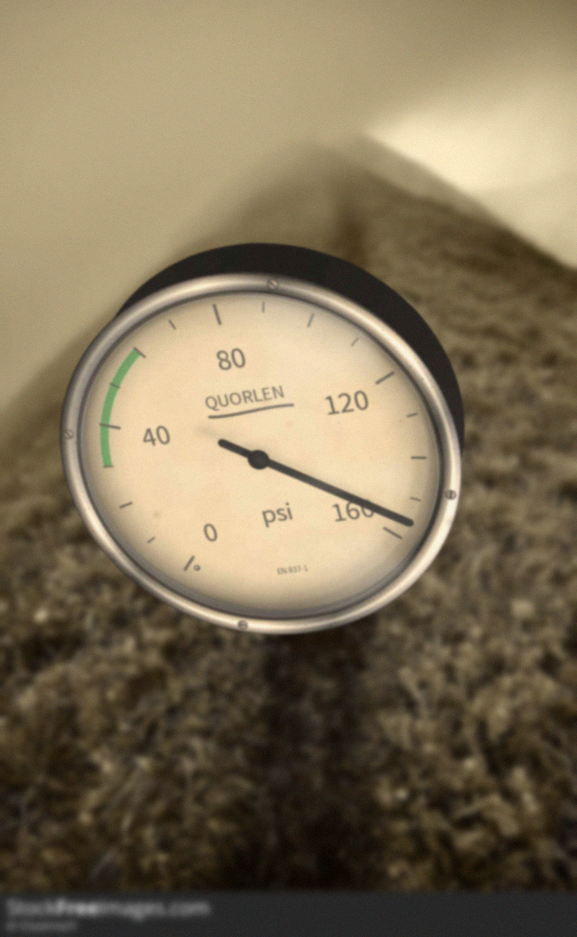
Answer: {"value": 155, "unit": "psi"}
